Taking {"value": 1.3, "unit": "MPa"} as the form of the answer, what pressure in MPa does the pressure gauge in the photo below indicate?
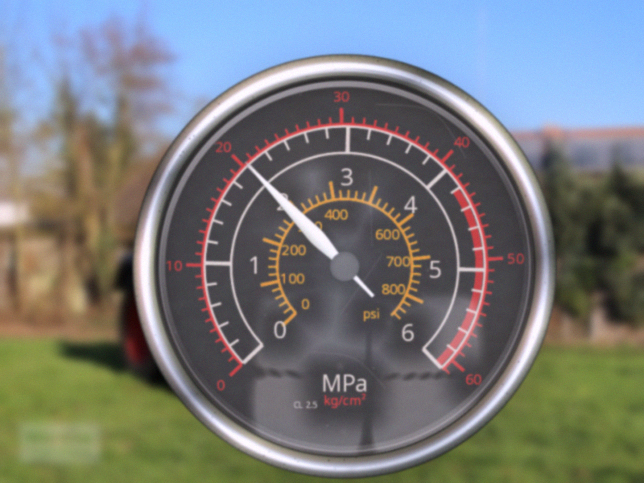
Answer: {"value": 2, "unit": "MPa"}
